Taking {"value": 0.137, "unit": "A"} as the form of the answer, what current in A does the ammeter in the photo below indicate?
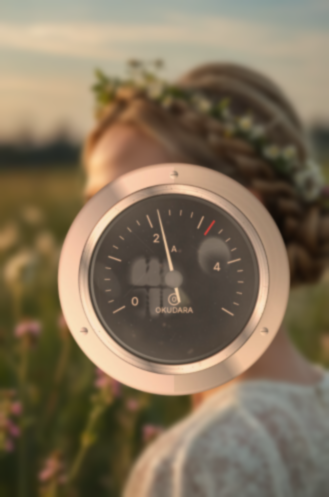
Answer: {"value": 2.2, "unit": "A"}
